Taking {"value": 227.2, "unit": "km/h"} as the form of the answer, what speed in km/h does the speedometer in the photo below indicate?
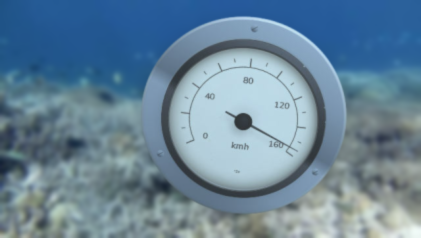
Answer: {"value": 155, "unit": "km/h"}
